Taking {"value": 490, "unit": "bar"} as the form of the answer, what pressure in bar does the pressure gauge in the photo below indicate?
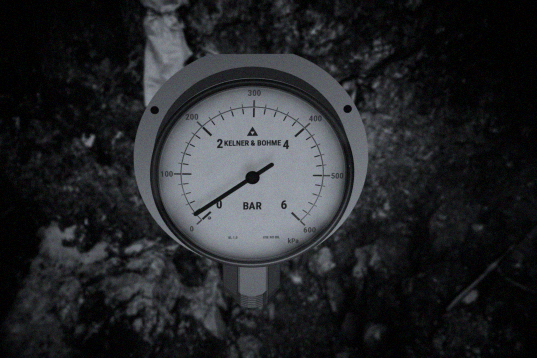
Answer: {"value": 0.2, "unit": "bar"}
